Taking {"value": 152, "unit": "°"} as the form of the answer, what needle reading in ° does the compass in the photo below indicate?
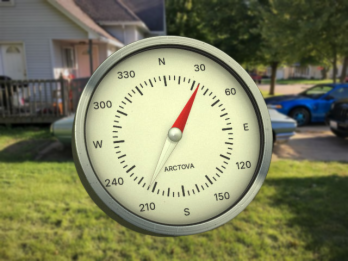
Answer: {"value": 35, "unit": "°"}
